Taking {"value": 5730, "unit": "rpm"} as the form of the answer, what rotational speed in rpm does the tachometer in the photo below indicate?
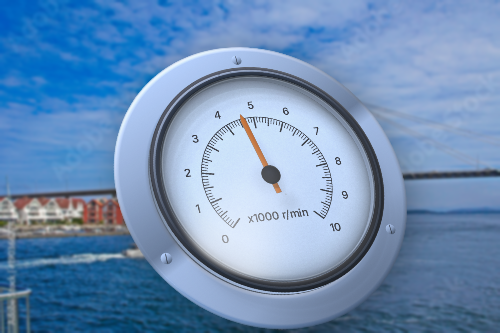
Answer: {"value": 4500, "unit": "rpm"}
